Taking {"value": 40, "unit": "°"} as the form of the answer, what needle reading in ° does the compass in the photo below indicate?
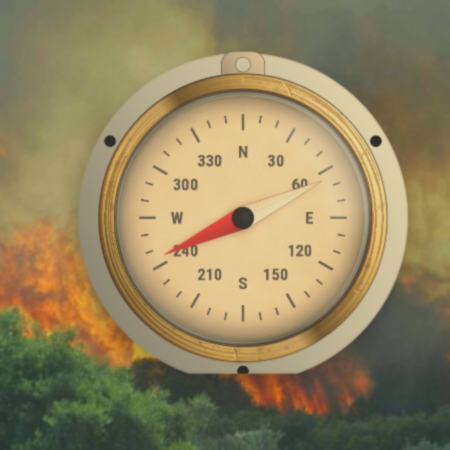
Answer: {"value": 245, "unit": "°"}
